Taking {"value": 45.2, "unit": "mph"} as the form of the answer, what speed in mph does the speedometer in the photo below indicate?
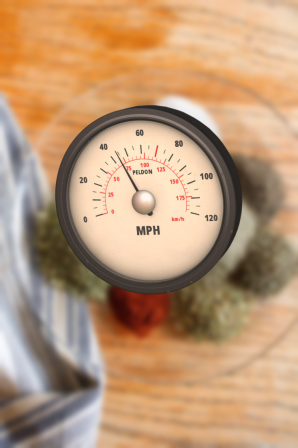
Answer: {"value": 45, "unit": "mph"}
